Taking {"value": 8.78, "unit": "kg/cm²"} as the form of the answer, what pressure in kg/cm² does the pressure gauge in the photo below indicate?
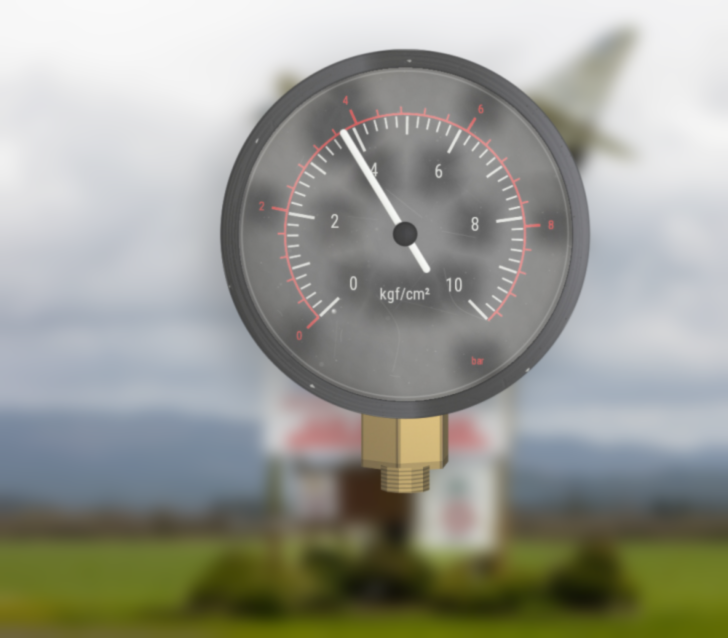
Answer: {"value": 3.8, "unit": "kg/cm²"}
